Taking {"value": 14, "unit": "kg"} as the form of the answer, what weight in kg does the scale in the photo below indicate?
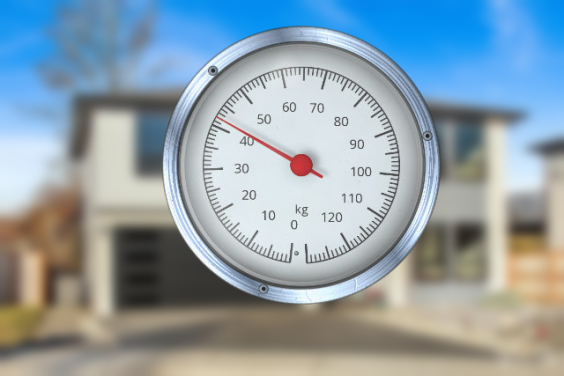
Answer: {"value": 42, "unit": "kg"}
